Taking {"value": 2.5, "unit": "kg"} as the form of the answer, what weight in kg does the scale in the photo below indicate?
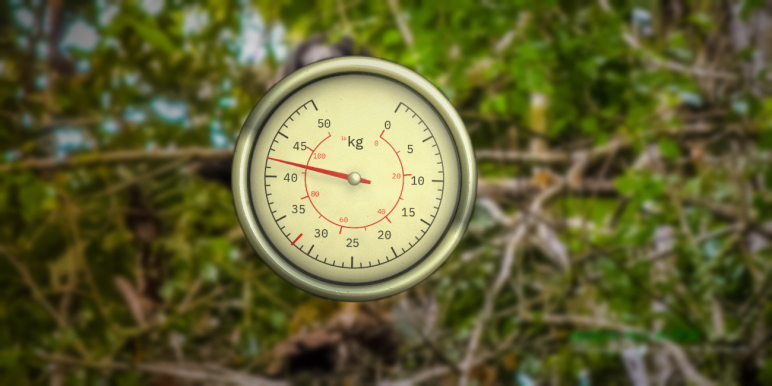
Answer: {"value": 42, "unit": "kg"}
